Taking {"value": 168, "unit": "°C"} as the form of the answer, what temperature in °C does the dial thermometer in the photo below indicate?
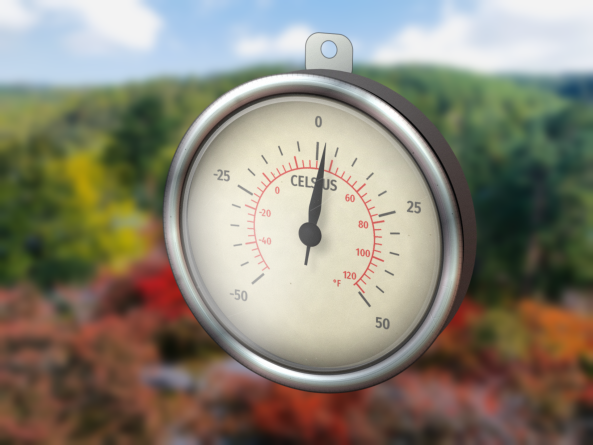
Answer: {"value": 2.5, "unit": "°C"}
